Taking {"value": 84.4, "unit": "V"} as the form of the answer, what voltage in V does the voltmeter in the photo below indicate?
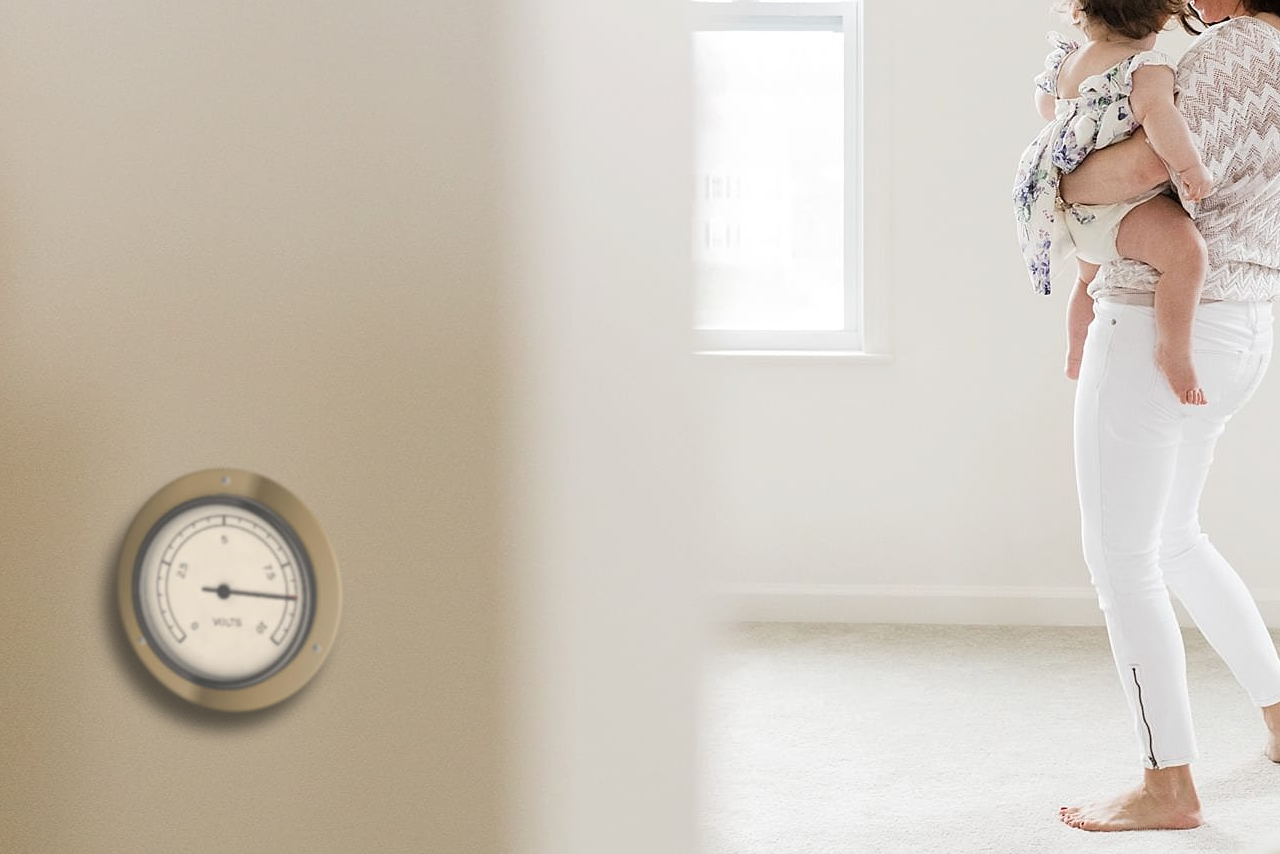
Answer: {"value": 8.5, "unit": "V"}
